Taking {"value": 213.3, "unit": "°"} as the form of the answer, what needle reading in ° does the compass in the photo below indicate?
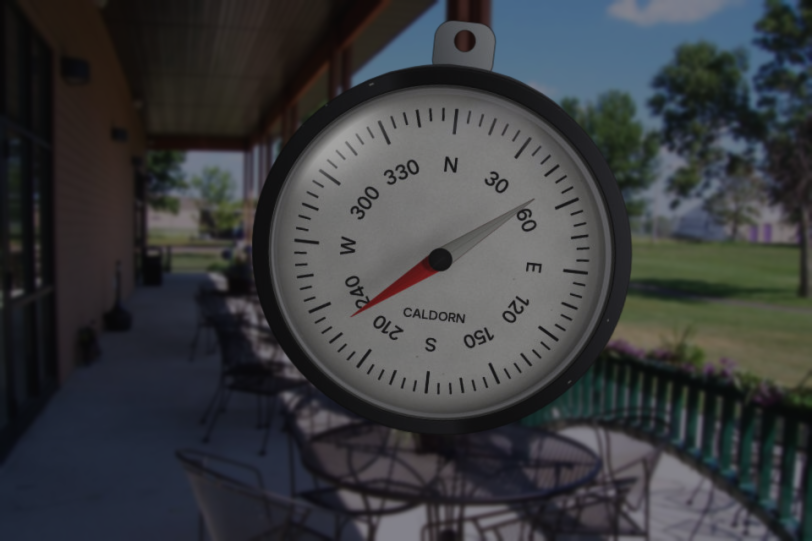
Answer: {"value": 230, "unit": "°"}
